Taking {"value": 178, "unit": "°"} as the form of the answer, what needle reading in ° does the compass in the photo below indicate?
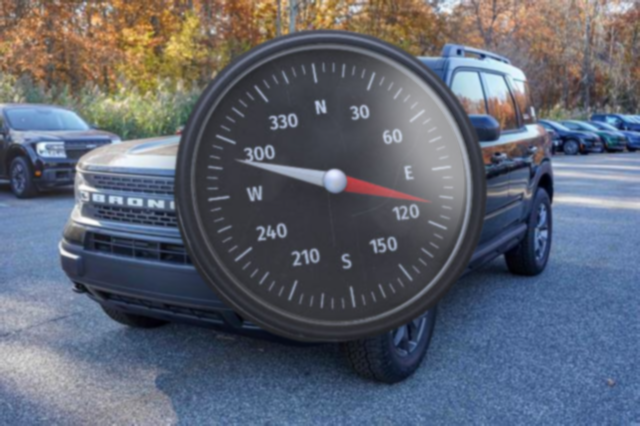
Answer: {"value": 110, "unit": "°"}
